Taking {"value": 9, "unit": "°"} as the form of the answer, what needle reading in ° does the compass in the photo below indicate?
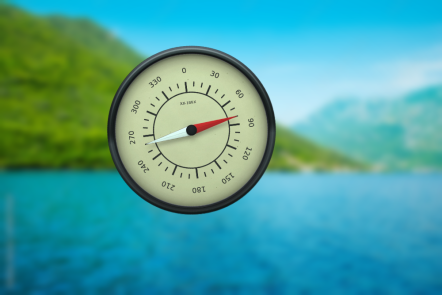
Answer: {"value": 80, "unit": "°"}
